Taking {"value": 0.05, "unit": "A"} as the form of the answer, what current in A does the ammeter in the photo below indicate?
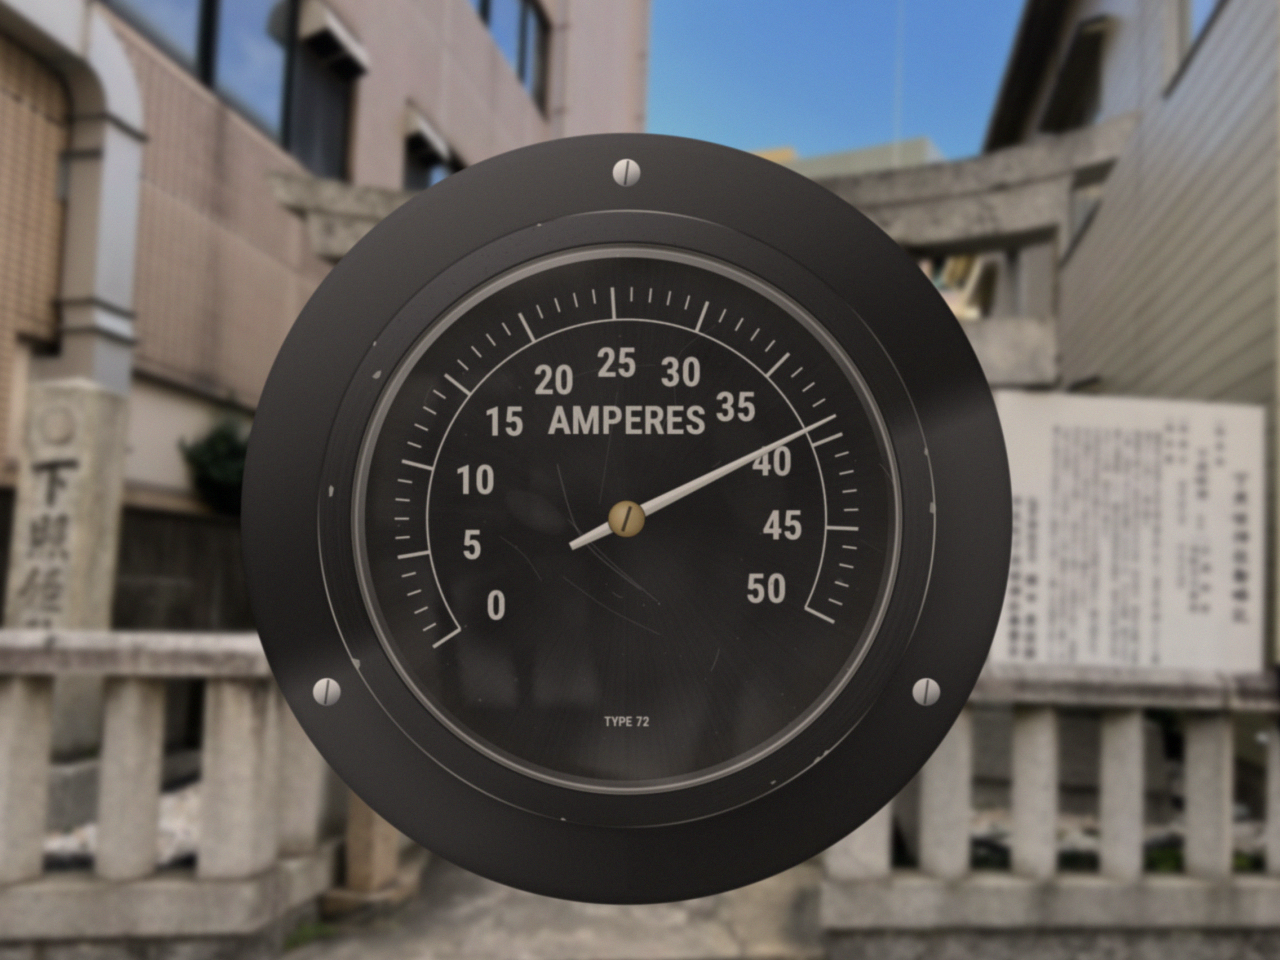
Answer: {"value": 39, "unit": "A"}
